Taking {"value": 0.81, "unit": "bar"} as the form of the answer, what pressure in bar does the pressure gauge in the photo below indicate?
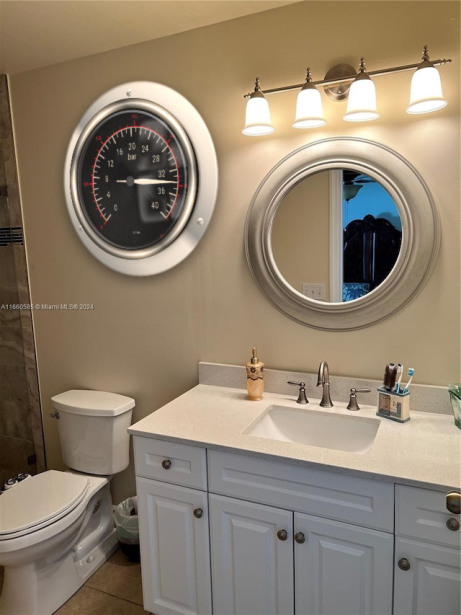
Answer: {"value": 34, "unit": "bar"}
